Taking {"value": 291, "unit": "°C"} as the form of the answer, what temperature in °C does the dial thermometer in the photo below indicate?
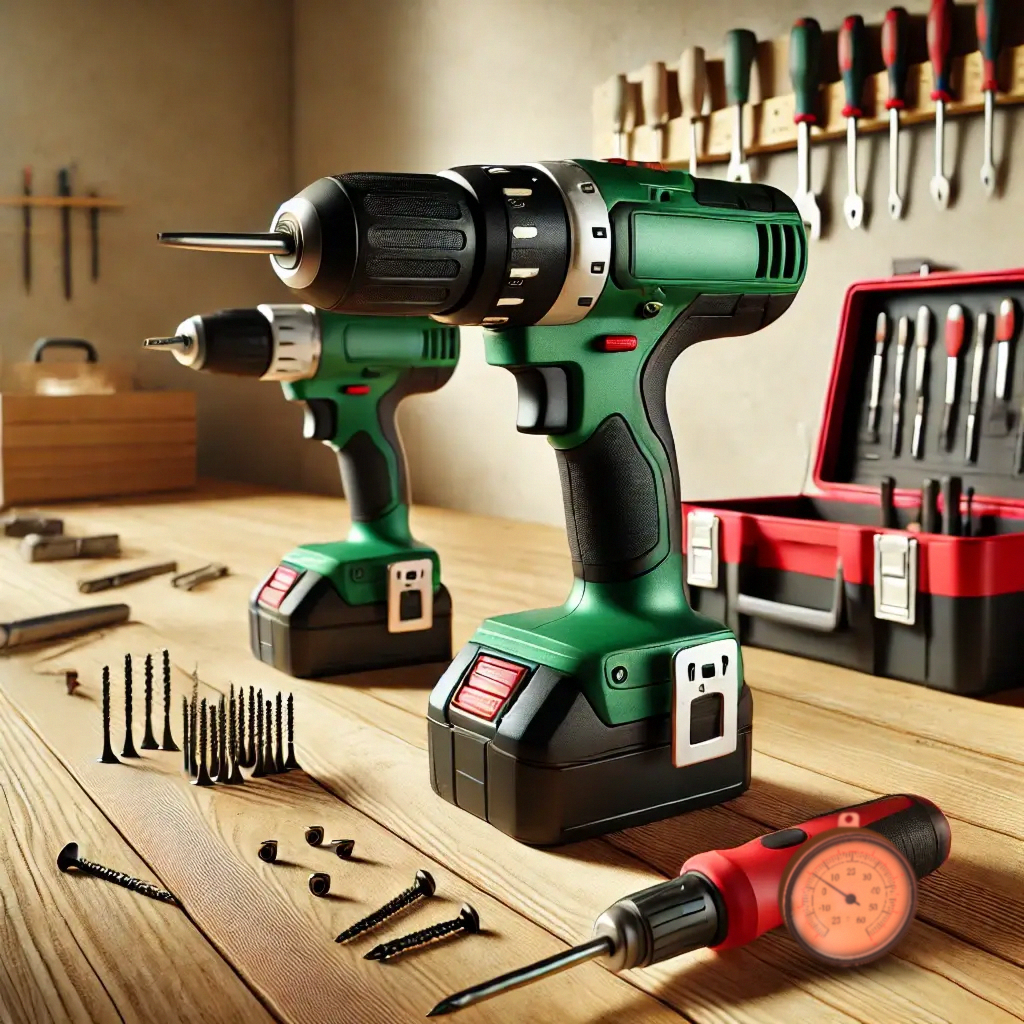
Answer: {"value": 5, "unit": "°C"}
